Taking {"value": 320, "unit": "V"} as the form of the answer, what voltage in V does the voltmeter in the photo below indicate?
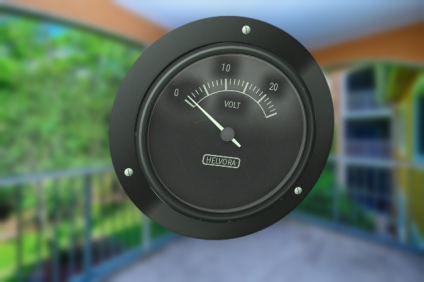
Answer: {"value": 1, "unit": "V"}
